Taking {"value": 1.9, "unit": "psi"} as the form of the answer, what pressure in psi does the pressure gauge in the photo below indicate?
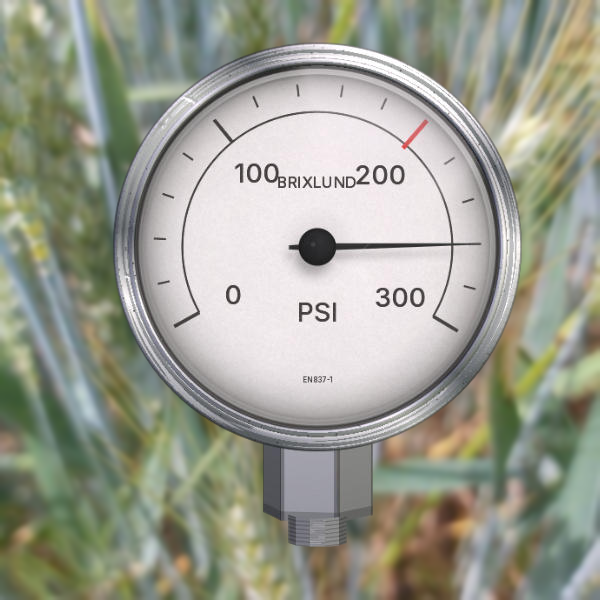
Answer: {"value": 260, "unit": "psi"}
